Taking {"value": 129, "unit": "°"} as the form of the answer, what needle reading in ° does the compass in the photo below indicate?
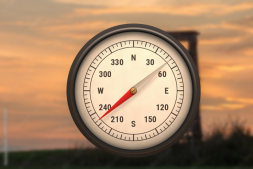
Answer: {"value": 230, "unit": "°"}
